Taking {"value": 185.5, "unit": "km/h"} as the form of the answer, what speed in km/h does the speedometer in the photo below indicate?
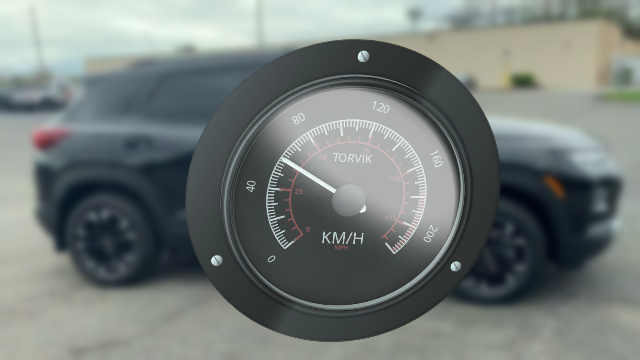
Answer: {"value": 60, "unit": "km/h"}
